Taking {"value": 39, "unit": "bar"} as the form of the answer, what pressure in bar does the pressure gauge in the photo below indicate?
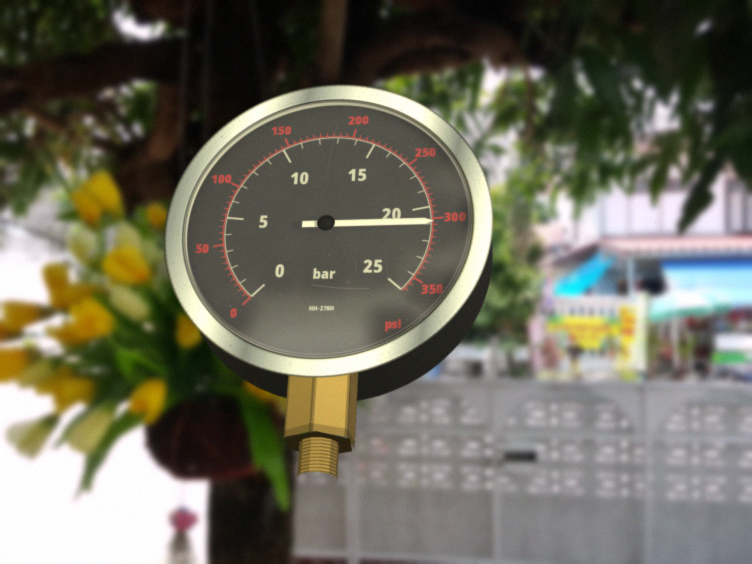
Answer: {"value": 21, "unit": "bar"}
